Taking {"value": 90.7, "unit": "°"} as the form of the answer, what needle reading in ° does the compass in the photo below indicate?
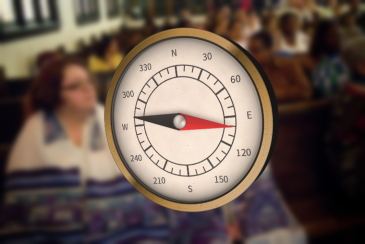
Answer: {"value": 100, "unit": "°"}
